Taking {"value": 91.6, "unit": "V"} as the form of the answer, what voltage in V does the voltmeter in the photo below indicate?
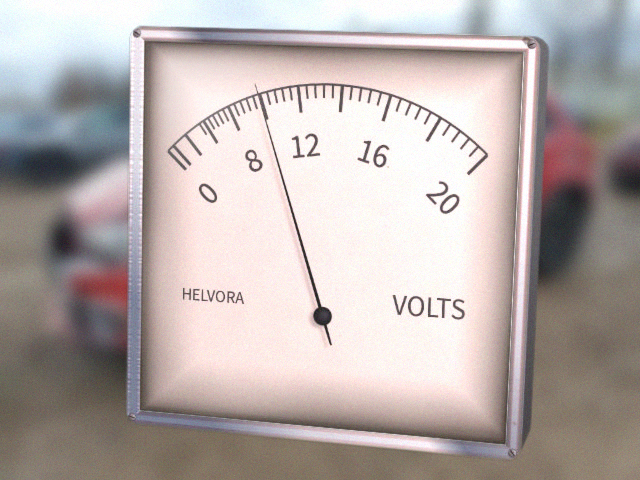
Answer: {"value": 10, "unit": "V"}
